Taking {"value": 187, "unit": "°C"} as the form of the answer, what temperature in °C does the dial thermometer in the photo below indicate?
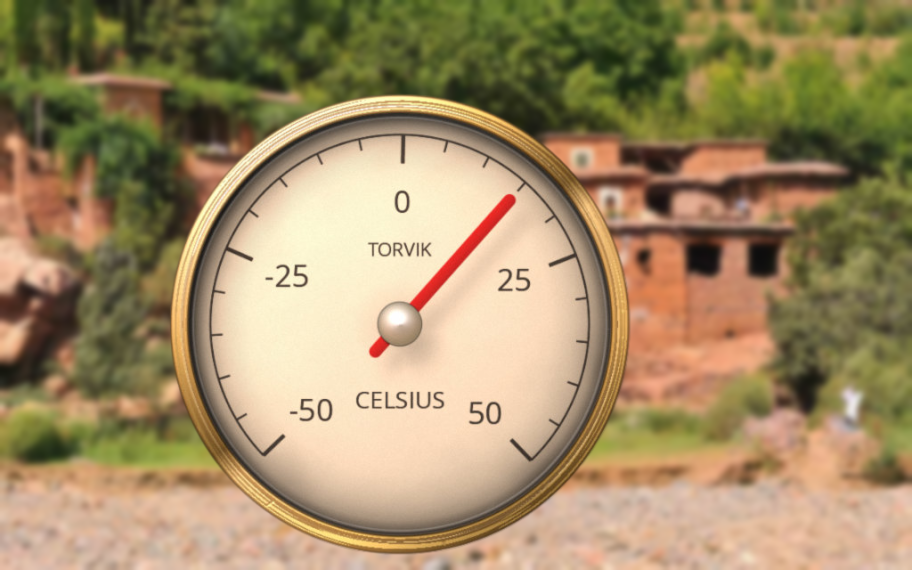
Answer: {"value": 15, "unit": "°C"}
